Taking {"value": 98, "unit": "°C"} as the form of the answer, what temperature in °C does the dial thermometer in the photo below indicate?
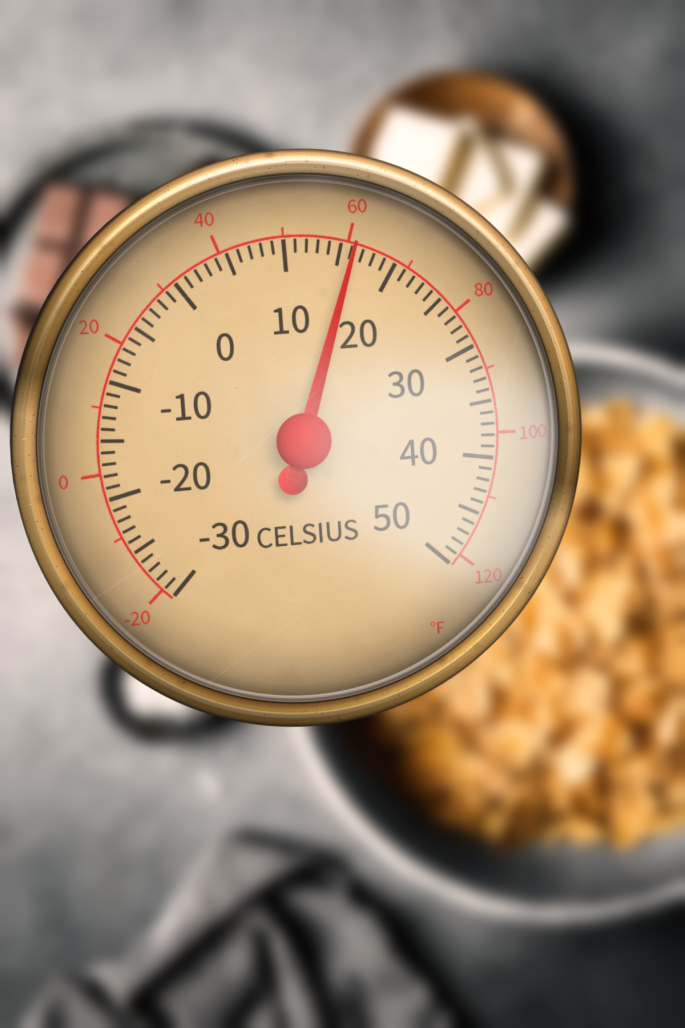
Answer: {"value": 16, "unit": "°C"}
